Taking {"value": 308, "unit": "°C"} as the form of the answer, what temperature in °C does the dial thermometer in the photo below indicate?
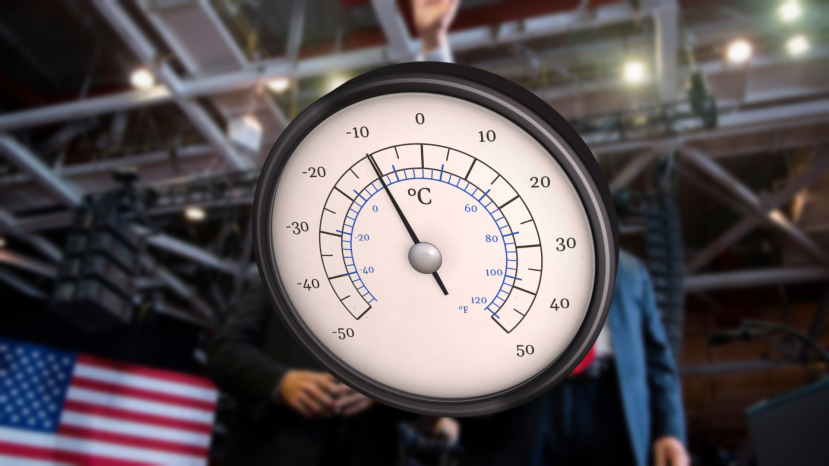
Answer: {"value": -10, "unit": "°C"}
